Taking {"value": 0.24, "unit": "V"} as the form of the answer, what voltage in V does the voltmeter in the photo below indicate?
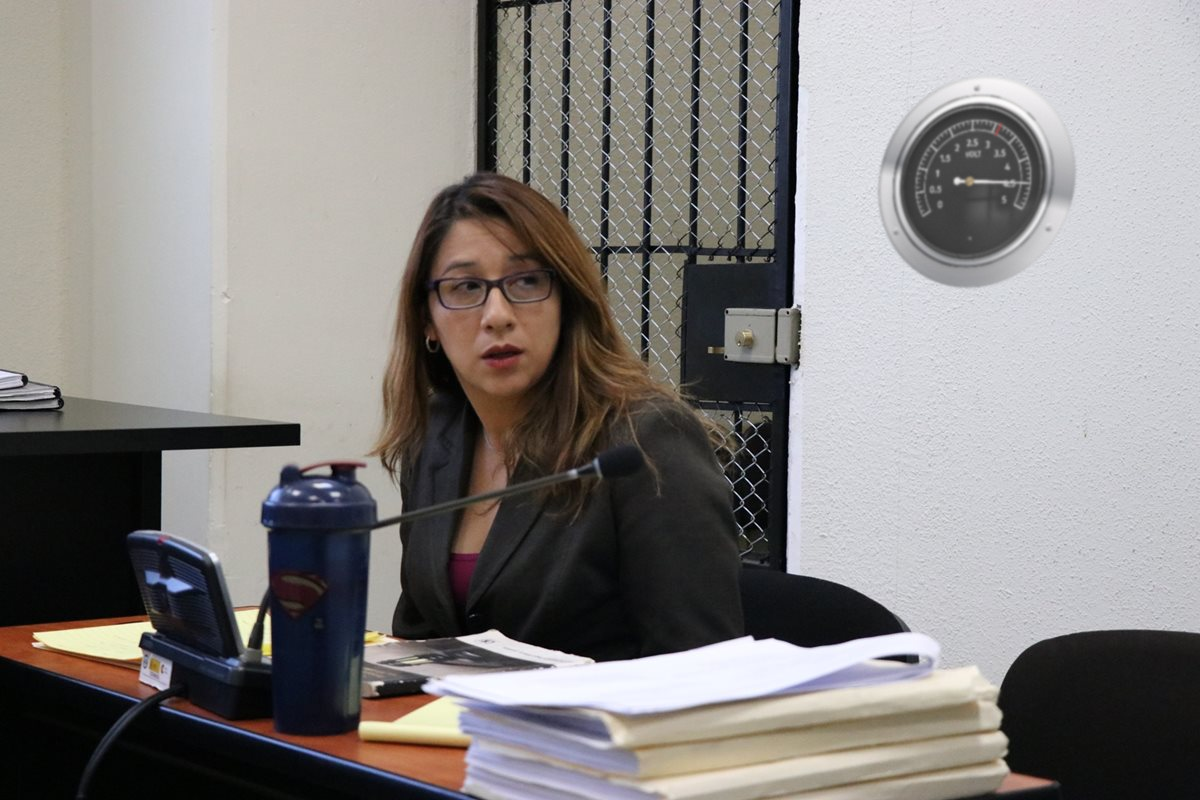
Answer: {"value": 4.5, "unit": "V"}
